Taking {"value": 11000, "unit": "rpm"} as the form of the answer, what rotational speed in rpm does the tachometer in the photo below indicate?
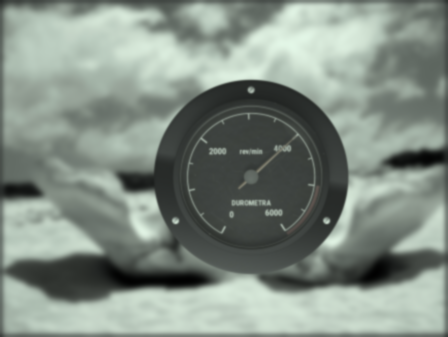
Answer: {"value": 4000, "unit": "rpm"}
